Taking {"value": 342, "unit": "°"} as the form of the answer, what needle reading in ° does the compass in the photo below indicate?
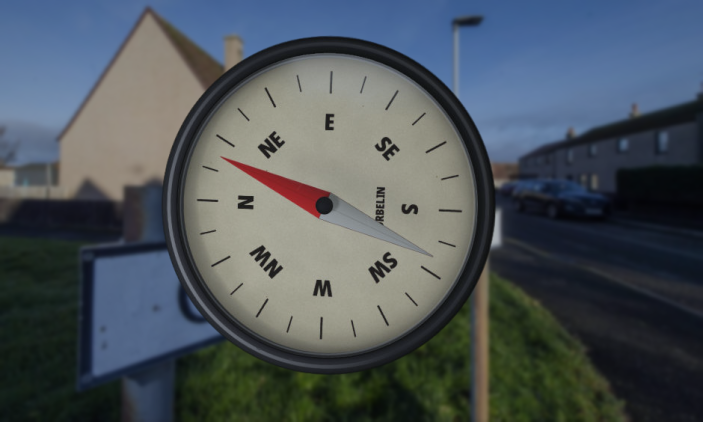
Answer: {"value": 22.5, "unit": "°"}
